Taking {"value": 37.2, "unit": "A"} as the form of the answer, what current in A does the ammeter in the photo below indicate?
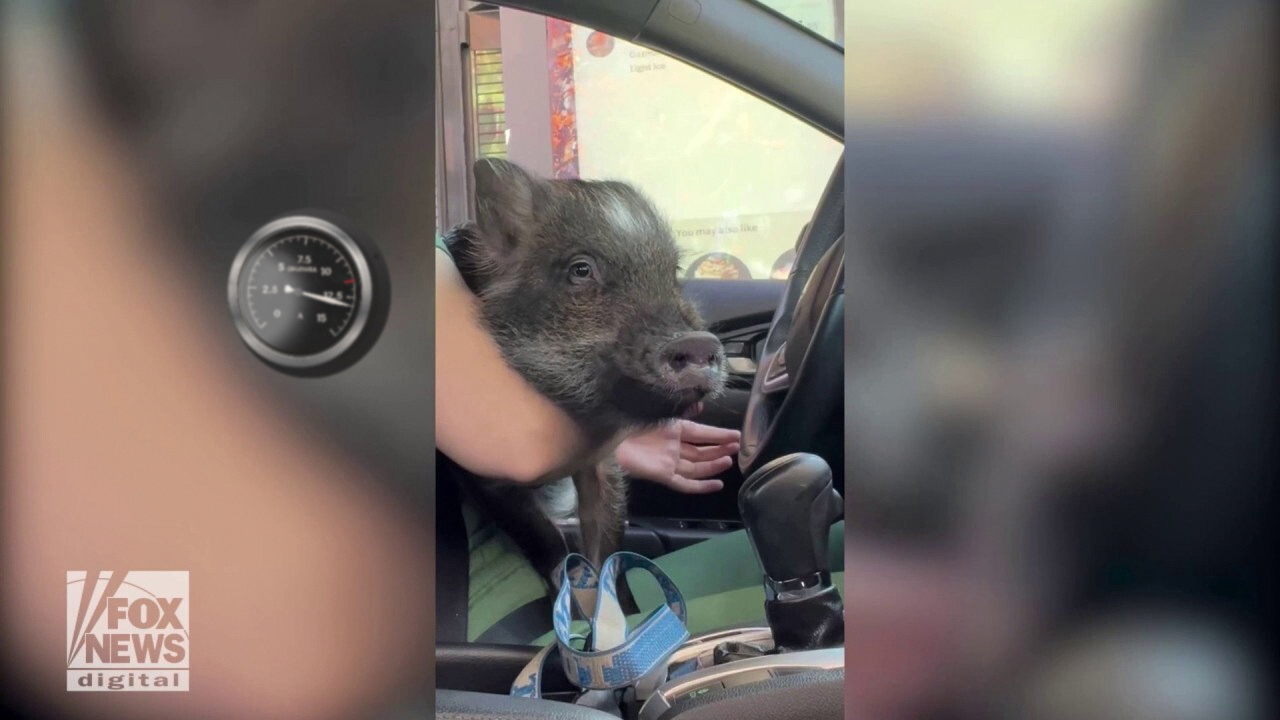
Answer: {"value": 13, "unit": "A"}
